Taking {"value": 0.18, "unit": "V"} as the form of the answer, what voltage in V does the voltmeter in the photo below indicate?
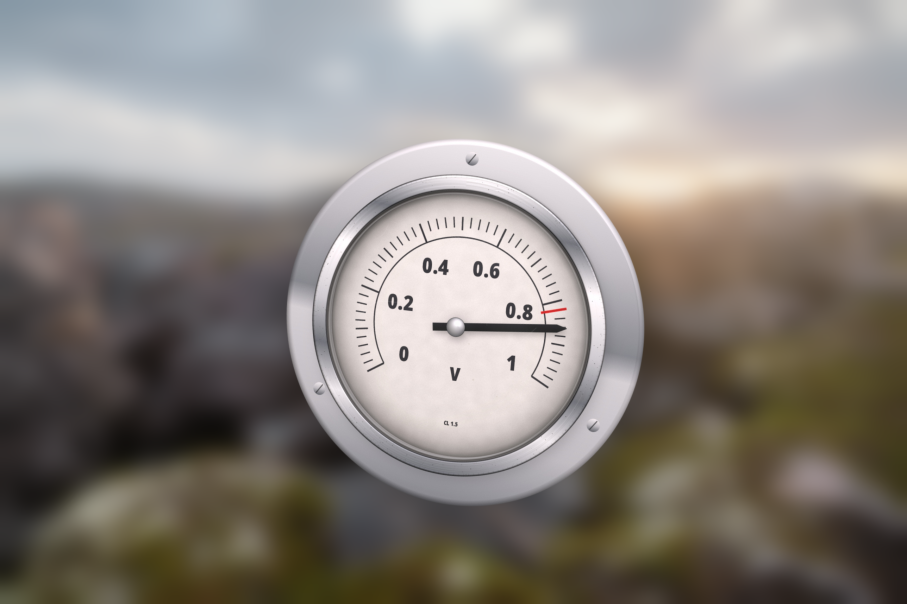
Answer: {"value": 0.86, "unit": "V"}
